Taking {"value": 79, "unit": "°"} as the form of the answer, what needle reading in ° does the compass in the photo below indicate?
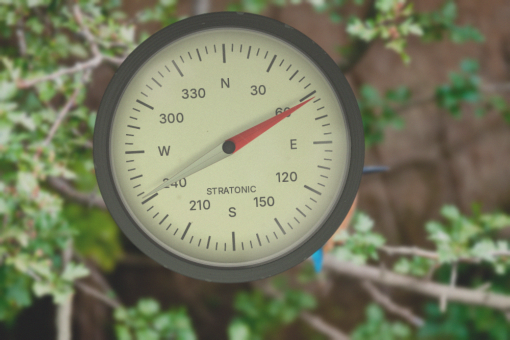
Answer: {"value": 62.5, "unit": "°"}
